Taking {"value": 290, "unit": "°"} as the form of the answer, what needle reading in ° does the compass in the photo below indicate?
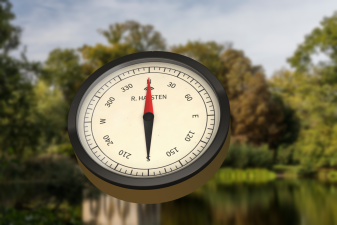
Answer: {"value": 0, "unit": "°"}
